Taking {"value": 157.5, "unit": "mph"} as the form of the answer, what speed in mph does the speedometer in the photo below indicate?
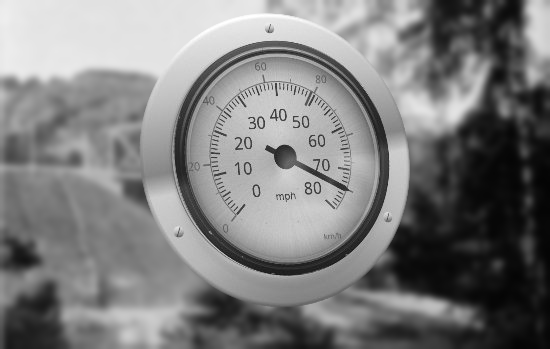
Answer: {"value": 75, "unit": "mph"}
